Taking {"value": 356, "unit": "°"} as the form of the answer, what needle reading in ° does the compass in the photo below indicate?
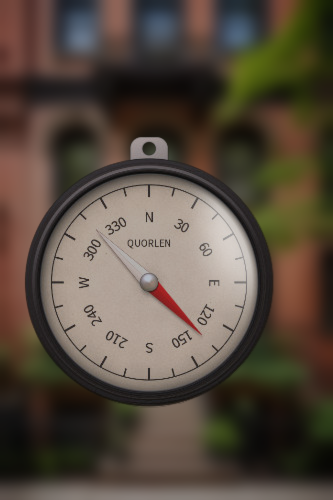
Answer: {"value": 135, "unit": "°"}
